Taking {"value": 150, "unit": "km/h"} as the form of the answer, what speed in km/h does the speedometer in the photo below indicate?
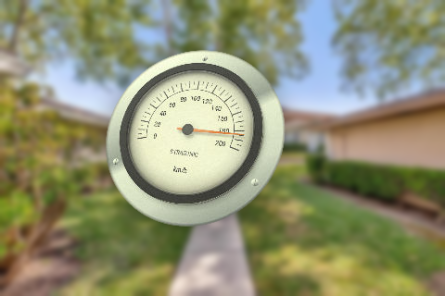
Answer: {"value": 185, "unit": "km/h"}
